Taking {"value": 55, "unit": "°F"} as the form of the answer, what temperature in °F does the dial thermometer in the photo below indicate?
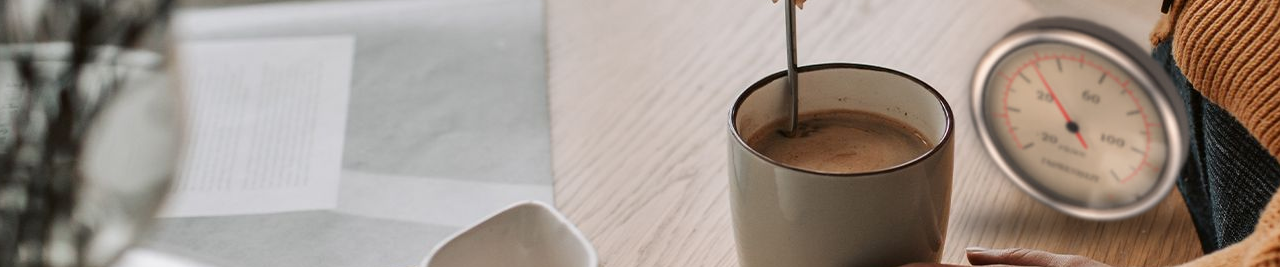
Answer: {"value": 30, "unit": "°F"}
